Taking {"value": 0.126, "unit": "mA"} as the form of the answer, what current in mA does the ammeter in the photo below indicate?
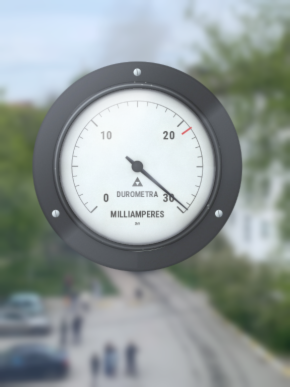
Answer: {"value": 29.5, "unit": "mA"}
